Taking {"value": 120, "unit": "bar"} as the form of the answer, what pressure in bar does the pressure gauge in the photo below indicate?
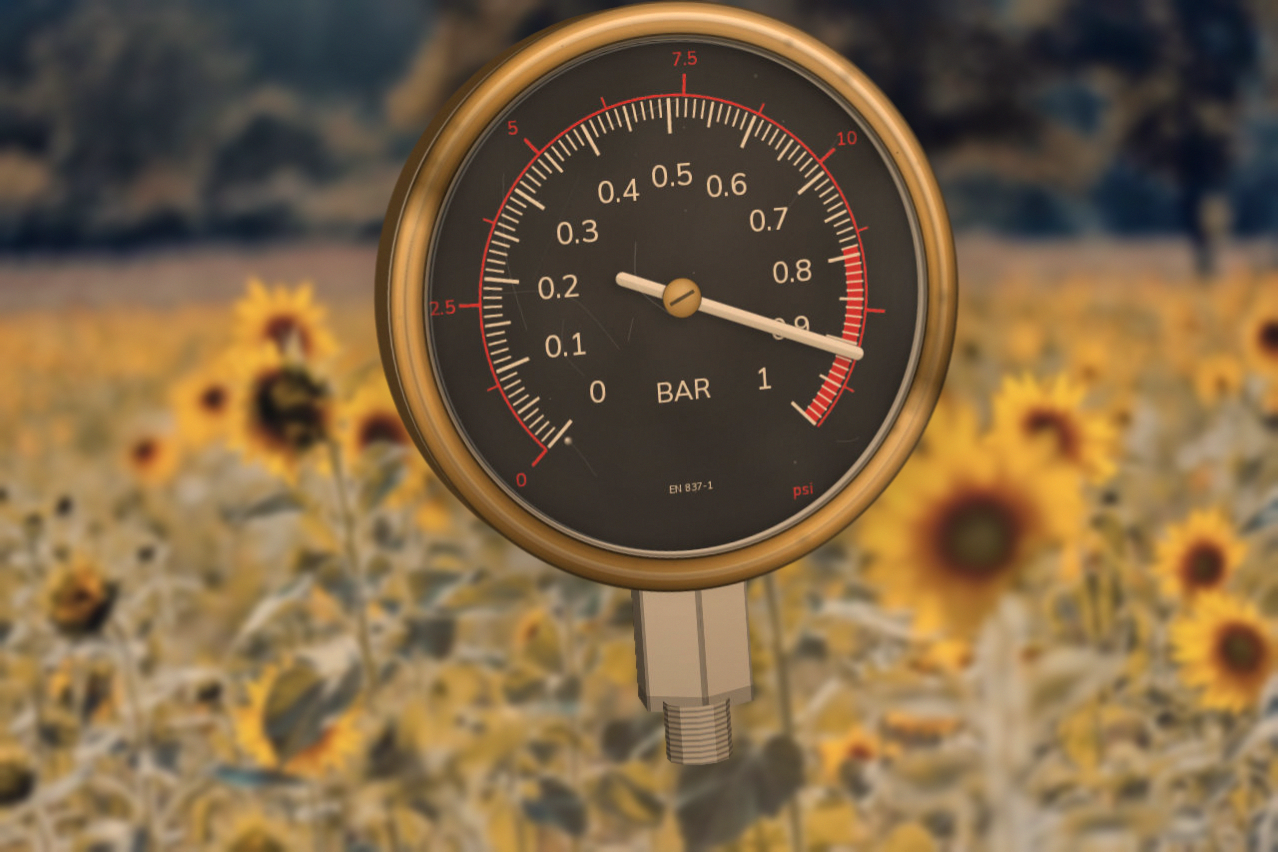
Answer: {"value": 0.91, "unit": "bar"}
